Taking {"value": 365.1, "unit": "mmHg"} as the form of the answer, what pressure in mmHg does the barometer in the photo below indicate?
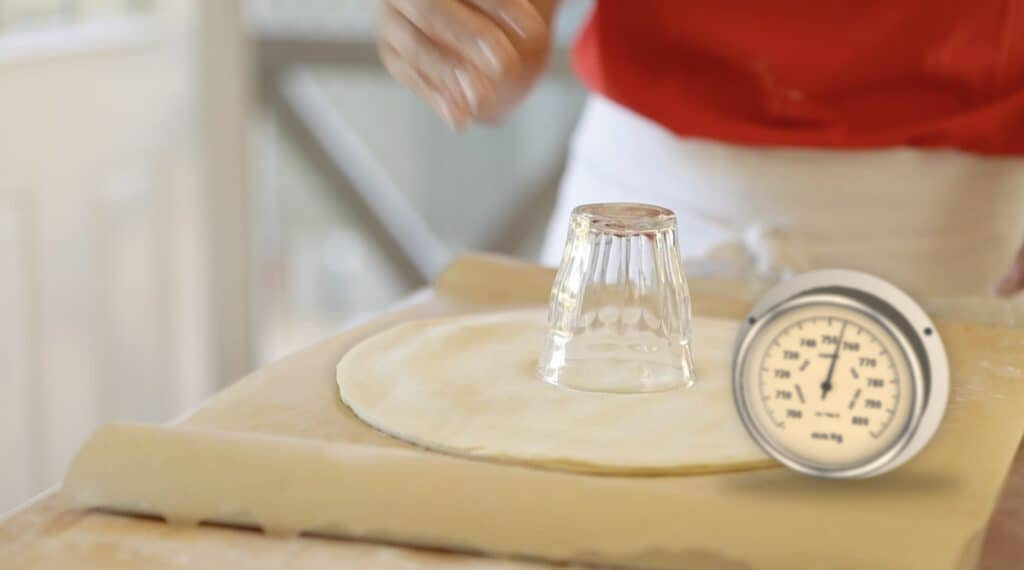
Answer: {"value": 755, "unit": "mmHg"}
